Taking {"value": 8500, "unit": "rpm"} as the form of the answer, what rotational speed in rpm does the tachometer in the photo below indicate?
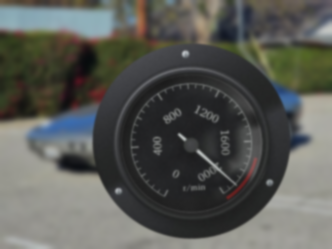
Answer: {"value": 1900, "unit": "rpm"}
